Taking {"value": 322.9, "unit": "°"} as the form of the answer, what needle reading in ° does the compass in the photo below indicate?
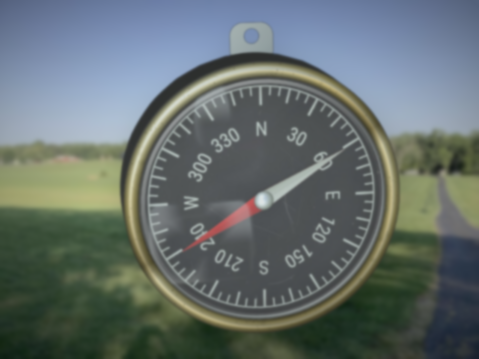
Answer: {"value": 240, "unit": "°"}
